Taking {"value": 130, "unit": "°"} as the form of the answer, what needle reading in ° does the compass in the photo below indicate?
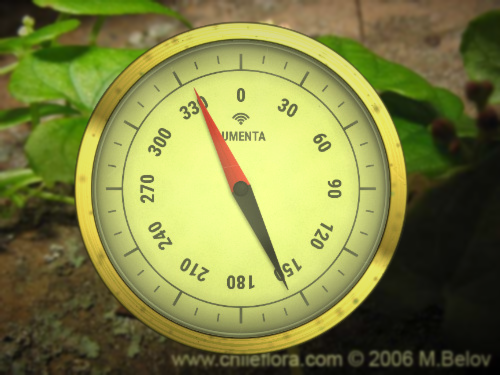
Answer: {"value": 335, "unit": "°"}
